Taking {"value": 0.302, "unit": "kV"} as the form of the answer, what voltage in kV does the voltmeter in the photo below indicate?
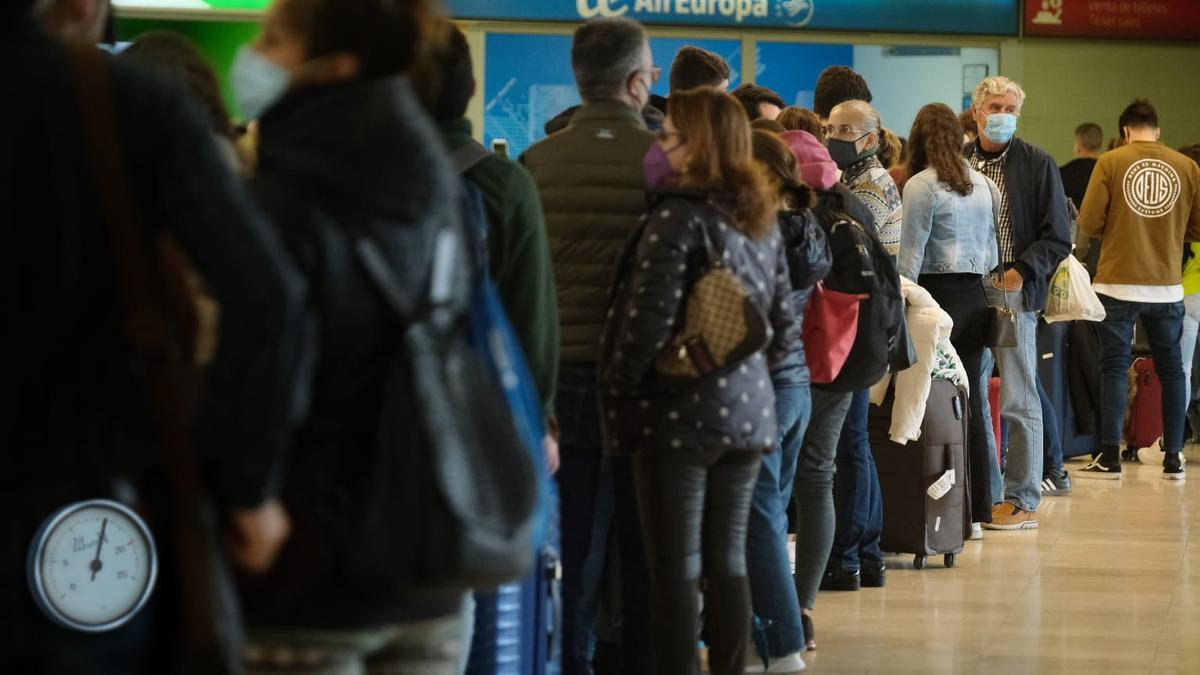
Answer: {"value": 15, "unit": "kV"}
